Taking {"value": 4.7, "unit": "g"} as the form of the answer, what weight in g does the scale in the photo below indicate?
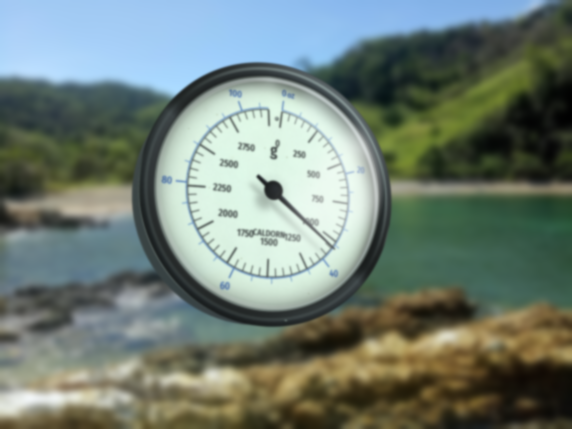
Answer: {"value": 1050, "unit": "g"}
